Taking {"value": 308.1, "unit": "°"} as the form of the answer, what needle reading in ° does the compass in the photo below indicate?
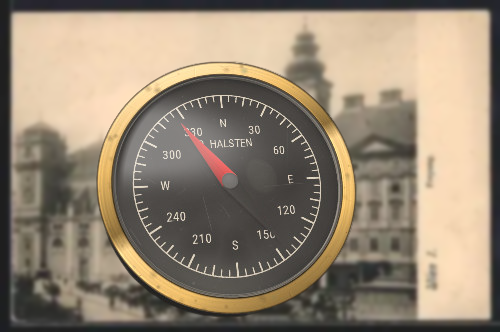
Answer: {"value": 325, "unit": "°"}
